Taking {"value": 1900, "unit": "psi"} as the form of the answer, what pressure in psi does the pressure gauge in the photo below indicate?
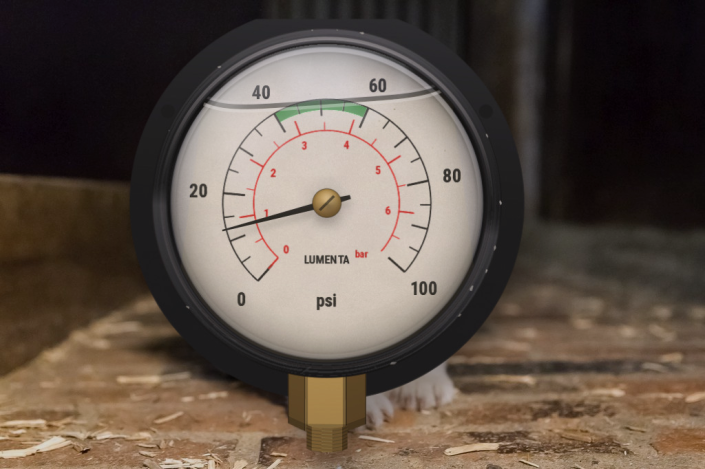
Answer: {"value": 12.5, "unit": "psi"}
